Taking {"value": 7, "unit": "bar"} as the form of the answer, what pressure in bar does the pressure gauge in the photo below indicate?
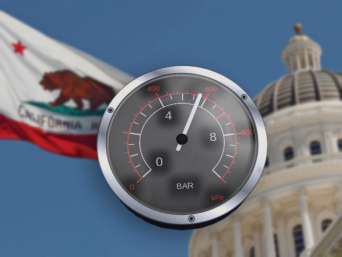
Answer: {"value": 5.75, "unit": "bar"}
